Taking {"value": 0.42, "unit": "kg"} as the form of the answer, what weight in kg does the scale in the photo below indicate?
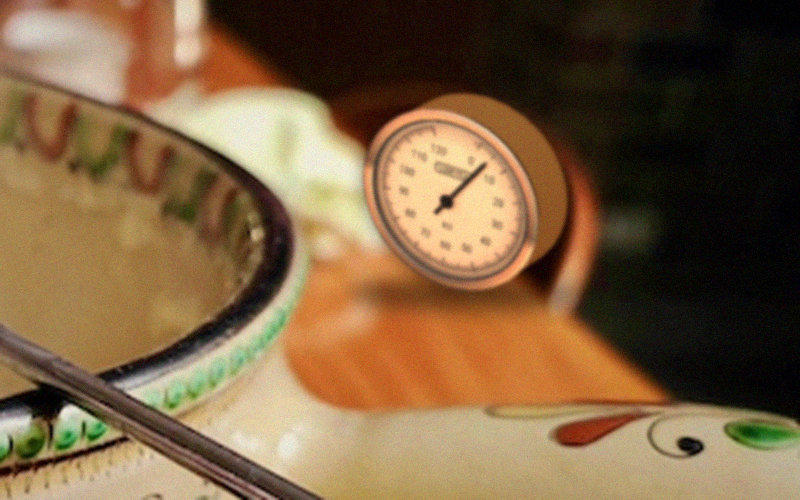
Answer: {"value": 5, "unit": "kg"}
